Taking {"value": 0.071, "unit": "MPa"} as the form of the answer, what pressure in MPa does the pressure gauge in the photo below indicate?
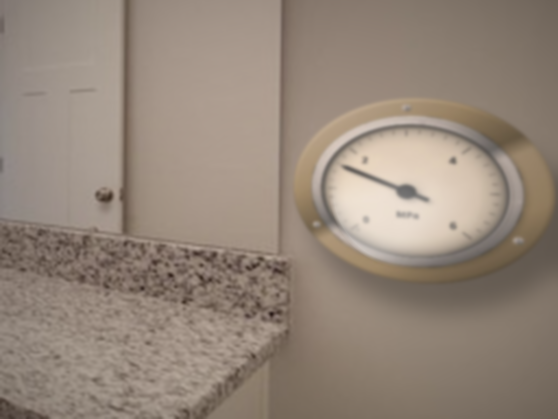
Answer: {"value": 1.6, "unit": "MPa"}
